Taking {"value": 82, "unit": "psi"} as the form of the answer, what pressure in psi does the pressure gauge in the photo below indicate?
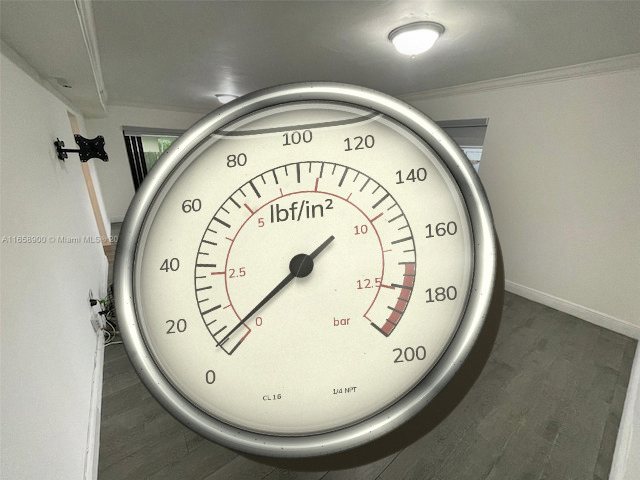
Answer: {"value": 5, "unit": "psi"}
